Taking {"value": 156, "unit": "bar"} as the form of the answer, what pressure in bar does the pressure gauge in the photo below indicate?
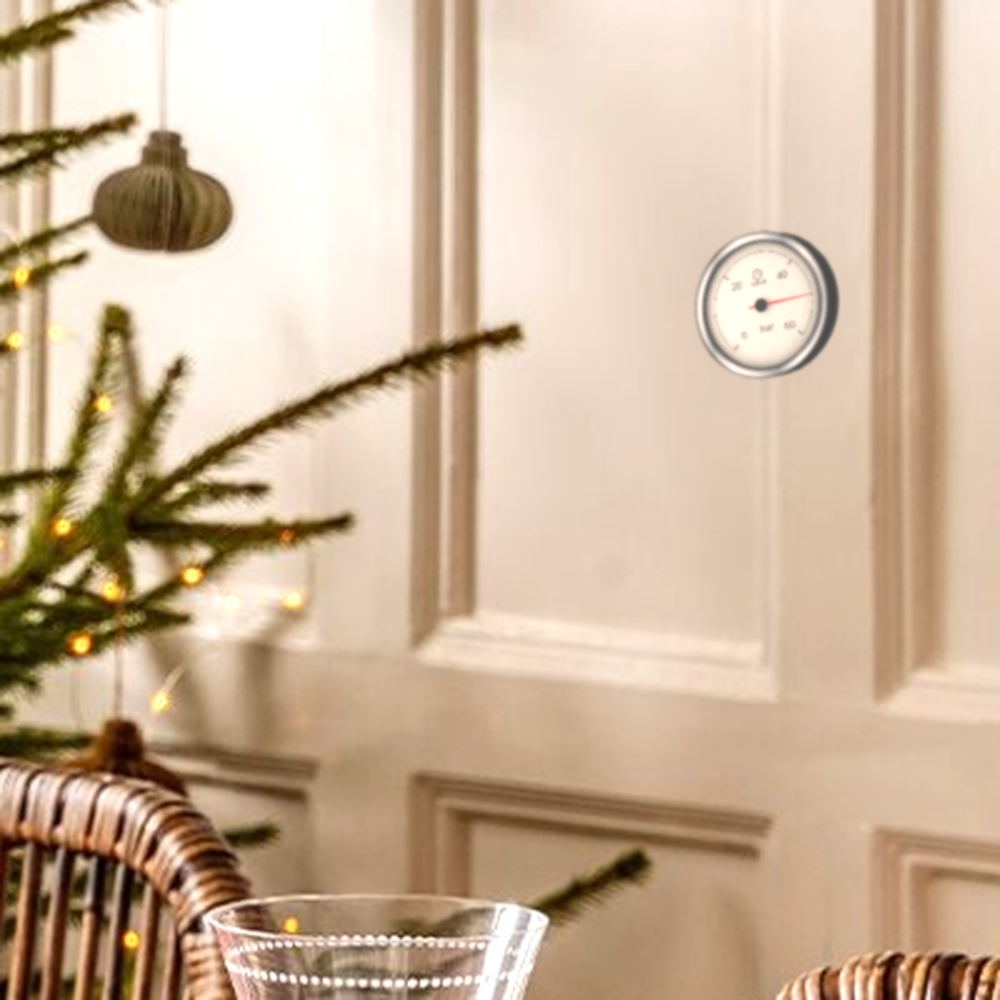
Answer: {"value": 50, "unit": "bar"}
